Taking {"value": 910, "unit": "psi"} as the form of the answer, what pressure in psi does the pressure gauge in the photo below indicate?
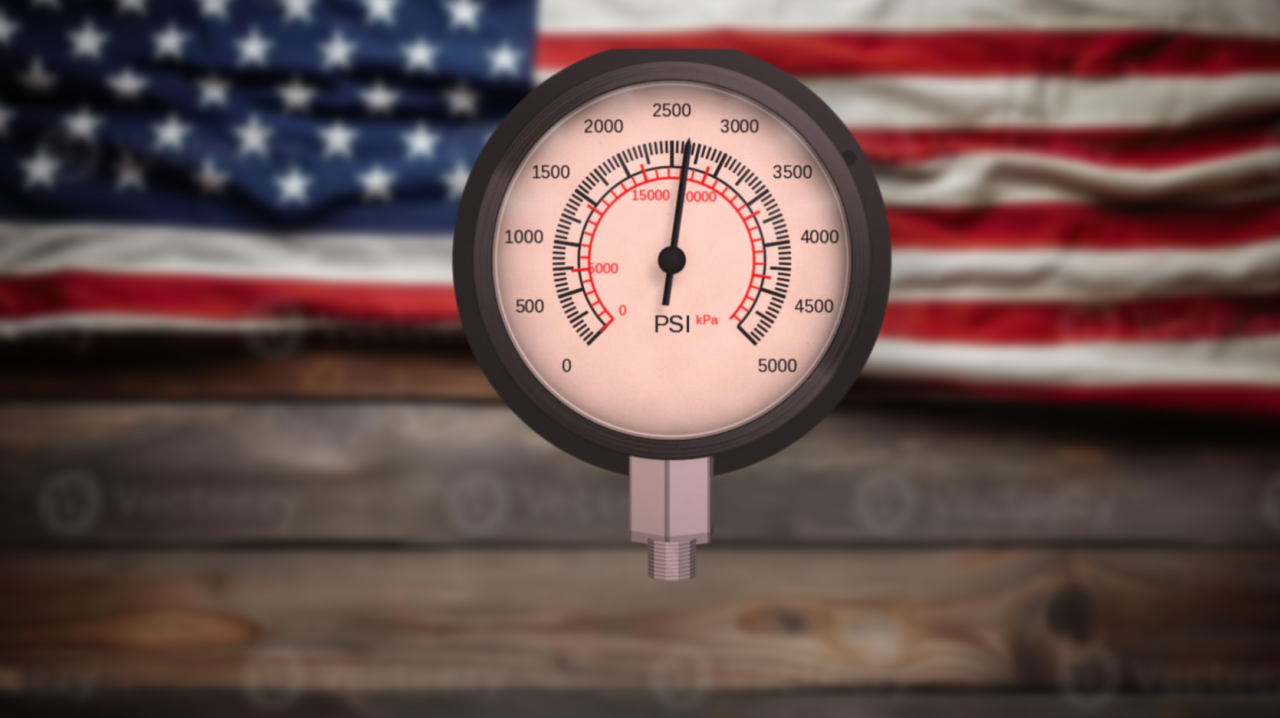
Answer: {"value": 2650, "unit": "psi"}
